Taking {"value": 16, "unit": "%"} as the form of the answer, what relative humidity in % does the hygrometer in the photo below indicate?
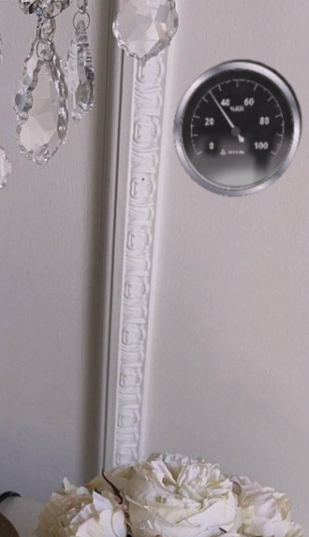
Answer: {"value": 35, "unit": "%"}
